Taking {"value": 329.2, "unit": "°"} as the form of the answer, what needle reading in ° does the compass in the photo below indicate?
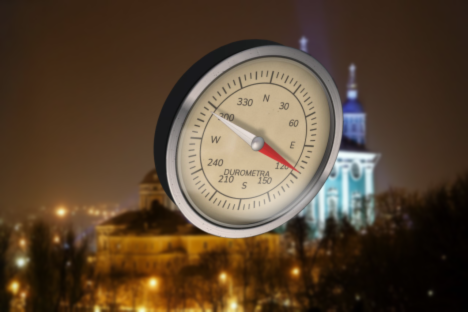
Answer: {"value": 115, "unit": "°"}
